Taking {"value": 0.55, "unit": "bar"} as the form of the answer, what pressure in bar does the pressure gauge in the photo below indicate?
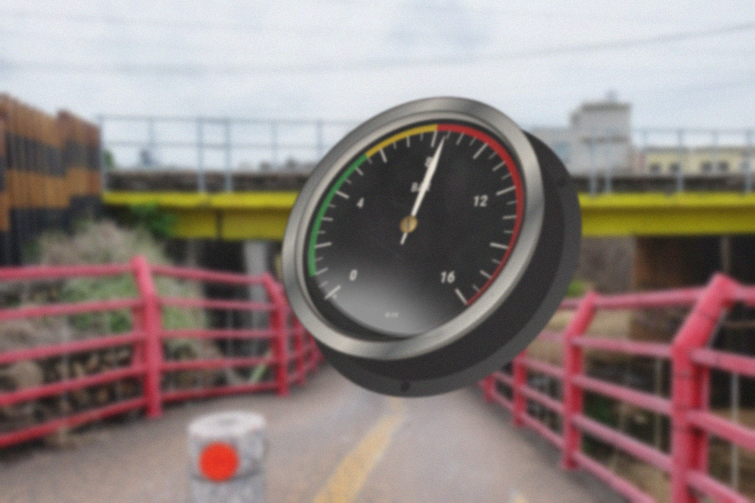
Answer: {"value": 8.5, "unit": "bar"}
